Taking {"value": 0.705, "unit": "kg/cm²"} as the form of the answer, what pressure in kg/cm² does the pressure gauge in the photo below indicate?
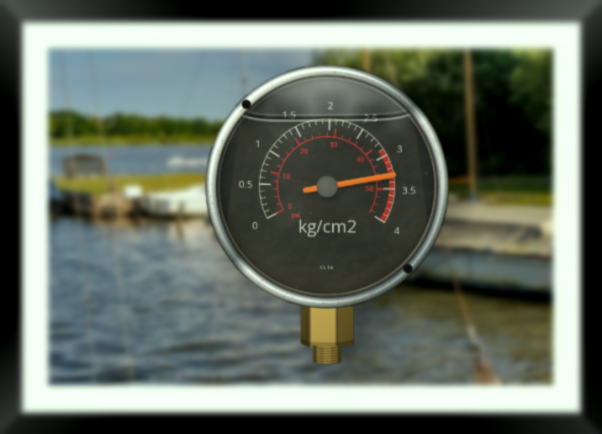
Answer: {"value": 3.3, "unit": "kg/cm²"}
